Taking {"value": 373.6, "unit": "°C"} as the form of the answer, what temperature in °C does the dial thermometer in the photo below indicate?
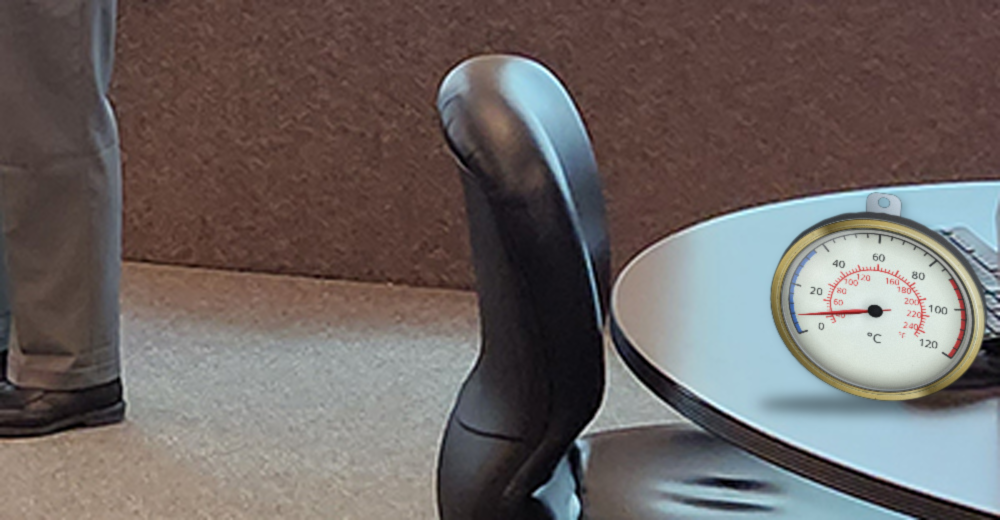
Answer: {"value": 8, "unit": "°C"}
